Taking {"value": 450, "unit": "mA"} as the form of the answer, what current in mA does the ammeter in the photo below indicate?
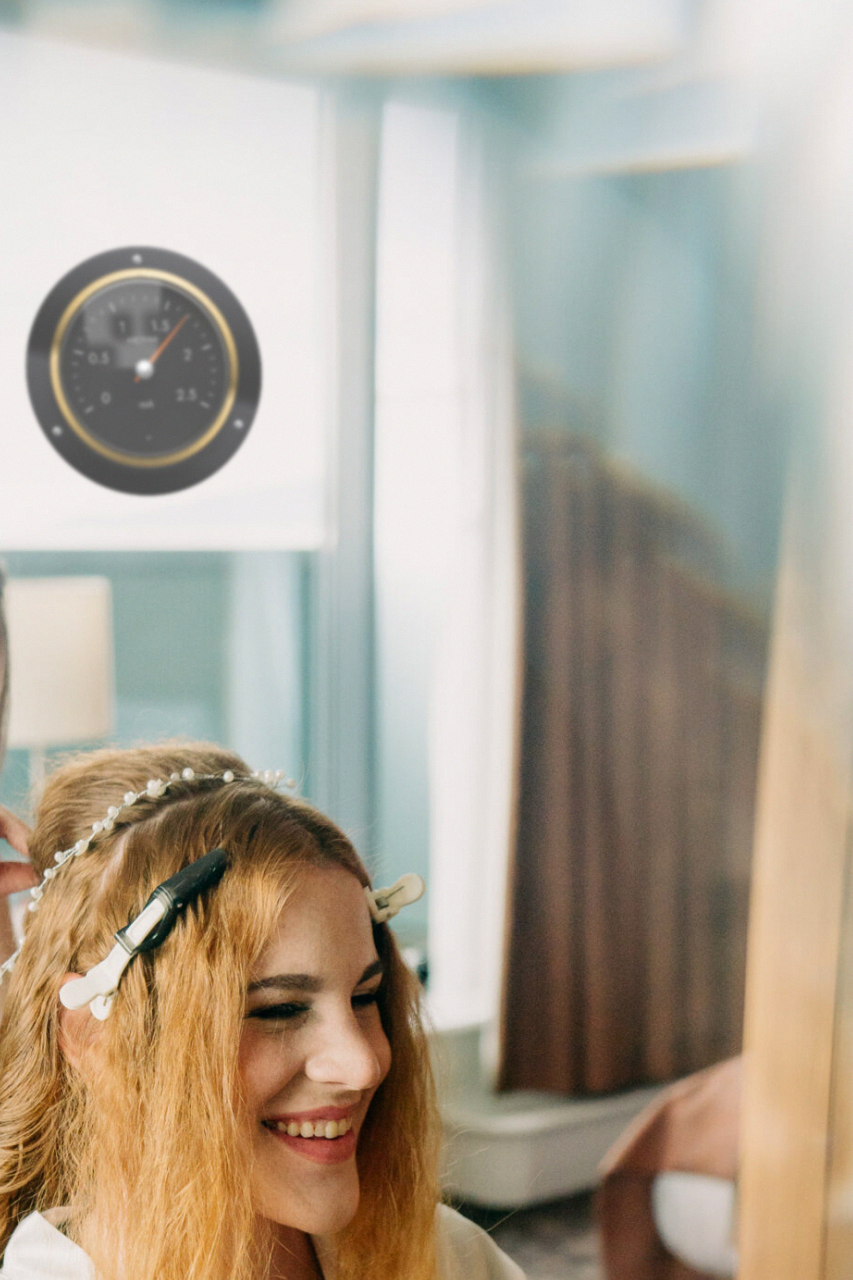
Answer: {"value": 1.7, "unit": "mA"}
